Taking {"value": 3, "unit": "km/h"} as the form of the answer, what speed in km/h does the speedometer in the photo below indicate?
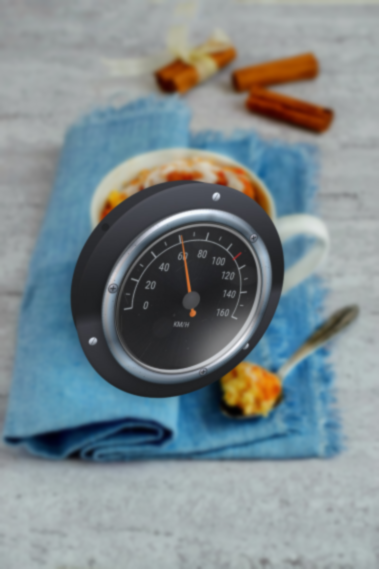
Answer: {"value": 60, "unit": "km/h"}
